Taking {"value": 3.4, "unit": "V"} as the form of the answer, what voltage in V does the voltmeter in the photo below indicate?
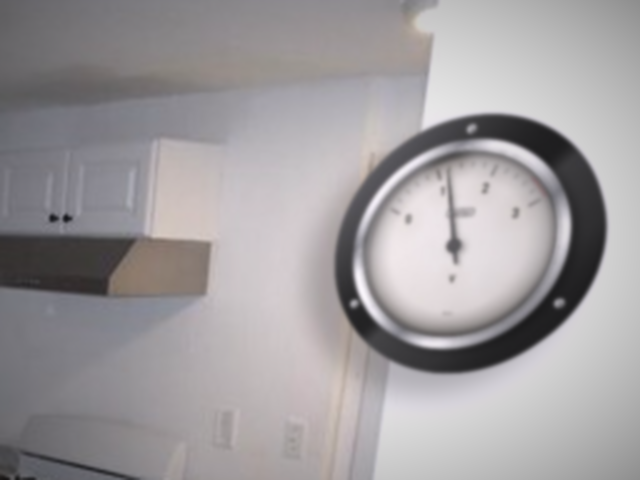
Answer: {"value": 1.2, "unit": "V"}
